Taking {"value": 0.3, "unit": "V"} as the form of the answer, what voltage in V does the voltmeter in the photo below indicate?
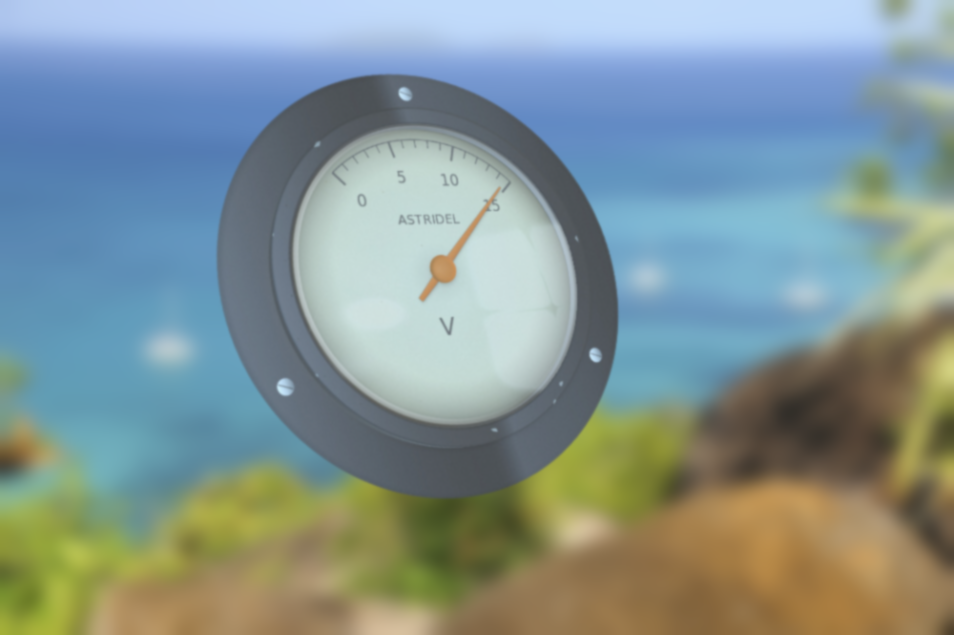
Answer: {"value": 14.5, "unit": "V"}
